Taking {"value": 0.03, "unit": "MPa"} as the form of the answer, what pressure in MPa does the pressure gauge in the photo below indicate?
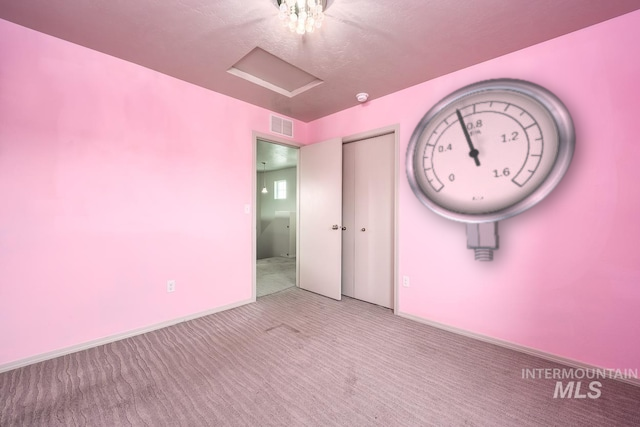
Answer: {"value": 0.7, "unit": "MPa"}
